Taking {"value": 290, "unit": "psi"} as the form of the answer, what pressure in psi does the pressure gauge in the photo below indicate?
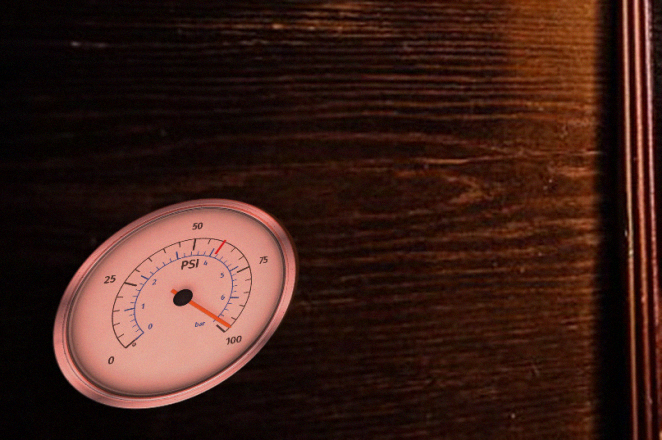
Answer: {"value": 97.5, "unit": "psi"}
